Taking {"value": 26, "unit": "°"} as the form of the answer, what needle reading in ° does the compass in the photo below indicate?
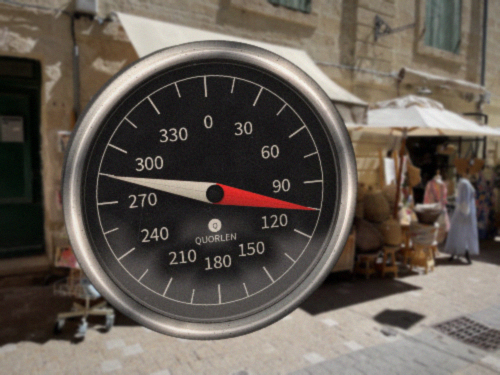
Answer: {"value": 105, "unit": "°"}
